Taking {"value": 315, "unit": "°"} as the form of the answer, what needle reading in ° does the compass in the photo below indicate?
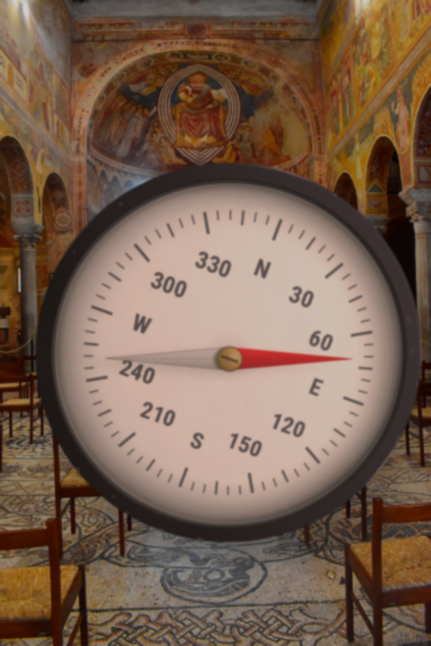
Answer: {"value": 70, "unit": "°"}
